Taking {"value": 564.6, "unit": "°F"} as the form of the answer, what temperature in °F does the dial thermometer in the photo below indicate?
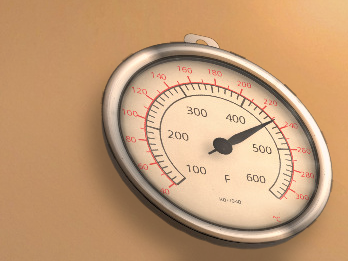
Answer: {"value": 450, "unit": "°F"}
